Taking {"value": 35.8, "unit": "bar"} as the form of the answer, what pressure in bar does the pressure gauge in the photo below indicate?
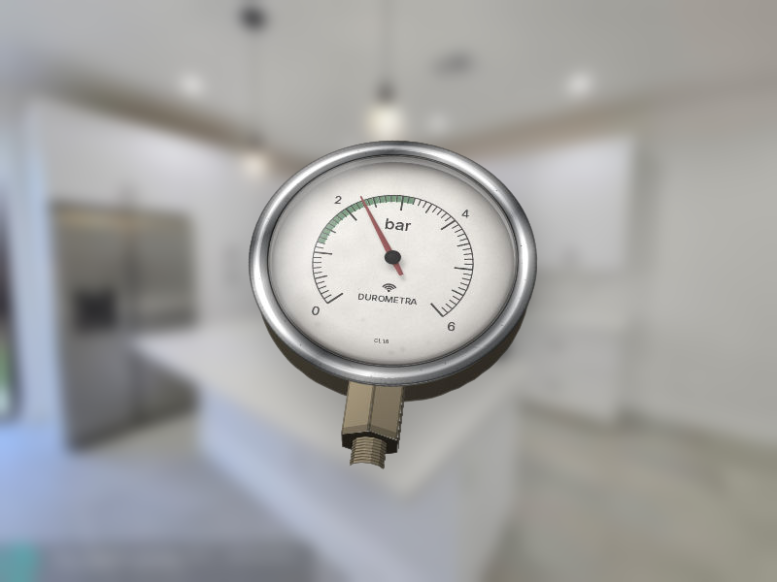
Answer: {"value": 2.3, "unit": "bar"}
